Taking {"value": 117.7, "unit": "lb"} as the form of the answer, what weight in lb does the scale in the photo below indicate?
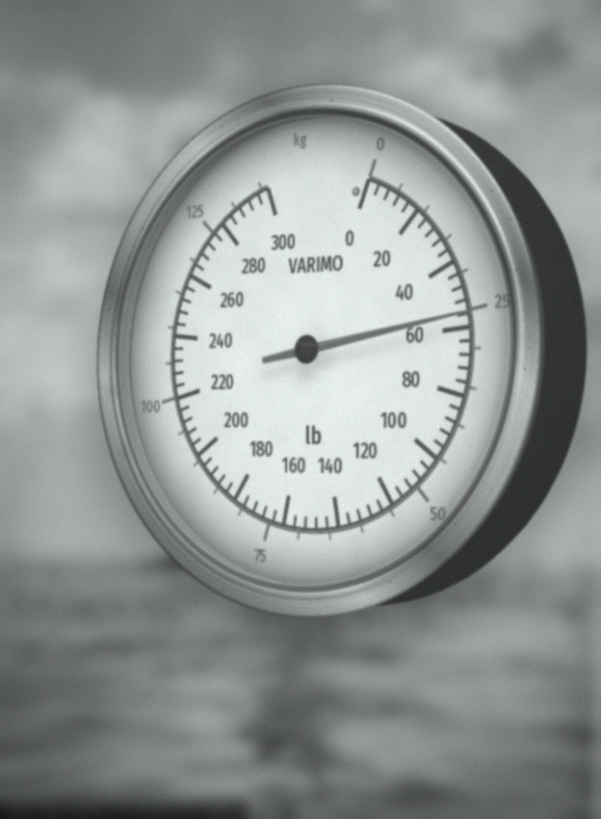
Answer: {"value": 56, "unit": "lb"}
